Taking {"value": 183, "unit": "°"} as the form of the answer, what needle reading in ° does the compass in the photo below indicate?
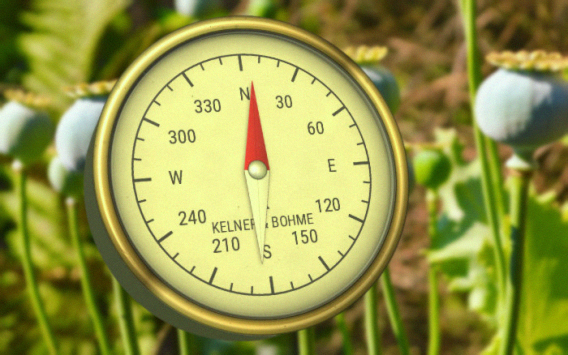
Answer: {"value": 5, "unit": "°"}
